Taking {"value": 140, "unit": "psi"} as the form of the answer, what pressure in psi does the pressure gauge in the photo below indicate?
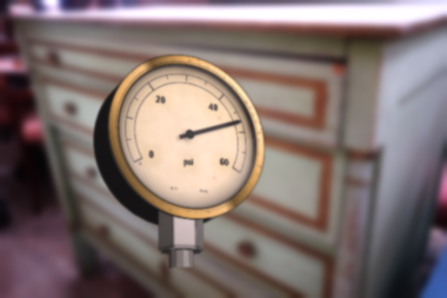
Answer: {"value": 47.5, "unit": "psi"}
